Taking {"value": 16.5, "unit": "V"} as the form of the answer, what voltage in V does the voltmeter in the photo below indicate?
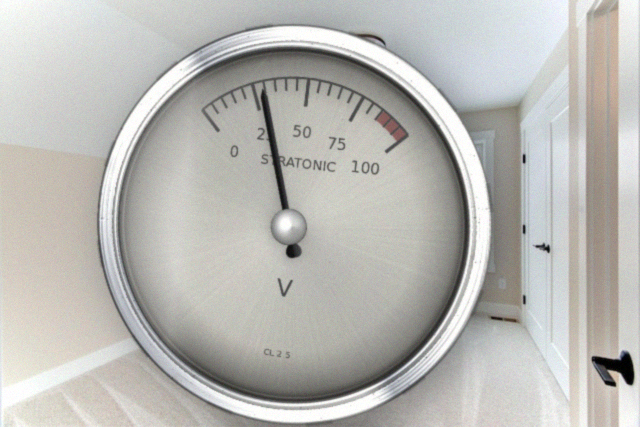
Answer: {"value": 30, "unit": "V"}
